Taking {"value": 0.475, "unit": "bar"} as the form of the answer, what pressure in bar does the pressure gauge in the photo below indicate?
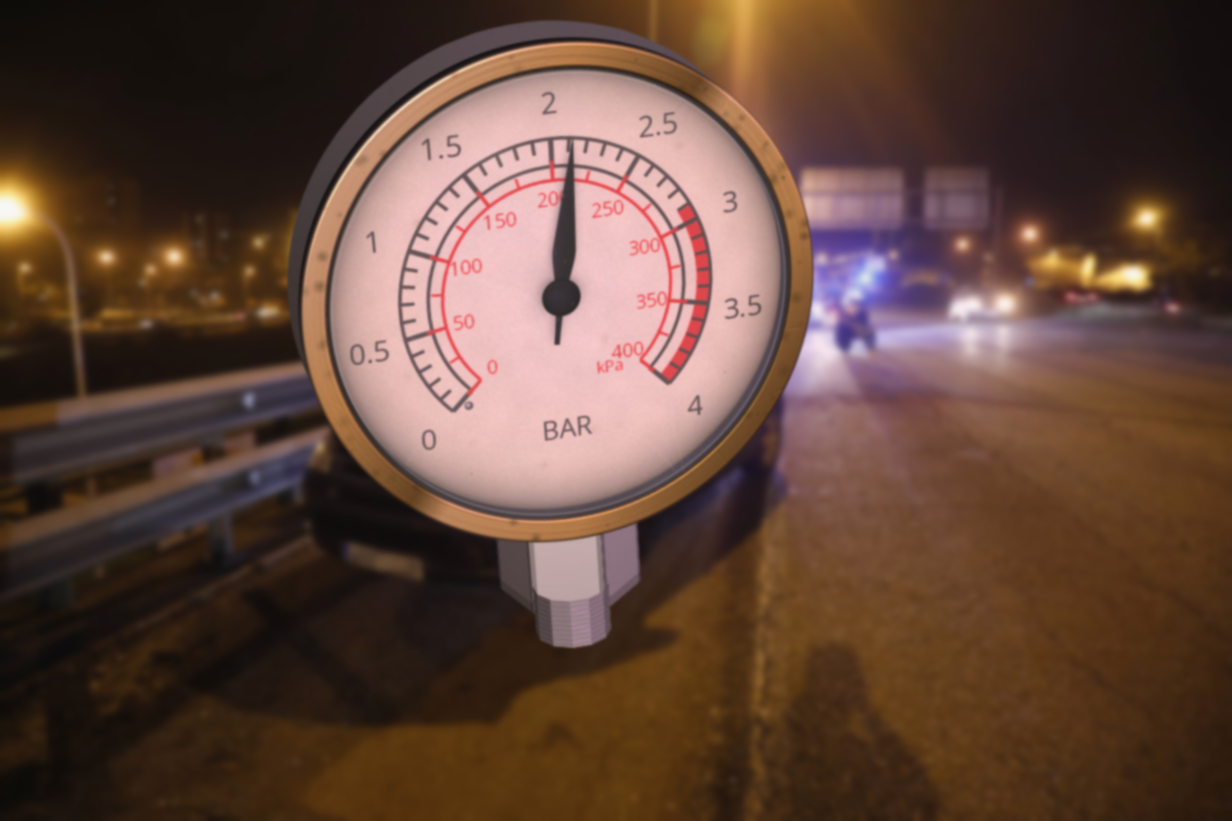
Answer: {"value": 2.1, "unit": "bar"}
